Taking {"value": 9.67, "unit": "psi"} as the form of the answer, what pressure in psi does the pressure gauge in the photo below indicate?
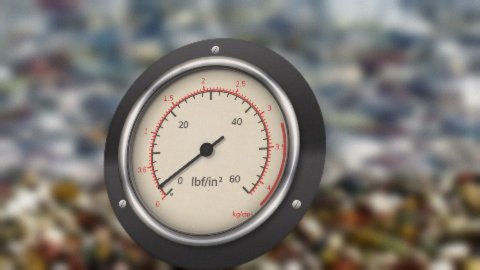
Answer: {"value": 2, "unit": "psi"}
